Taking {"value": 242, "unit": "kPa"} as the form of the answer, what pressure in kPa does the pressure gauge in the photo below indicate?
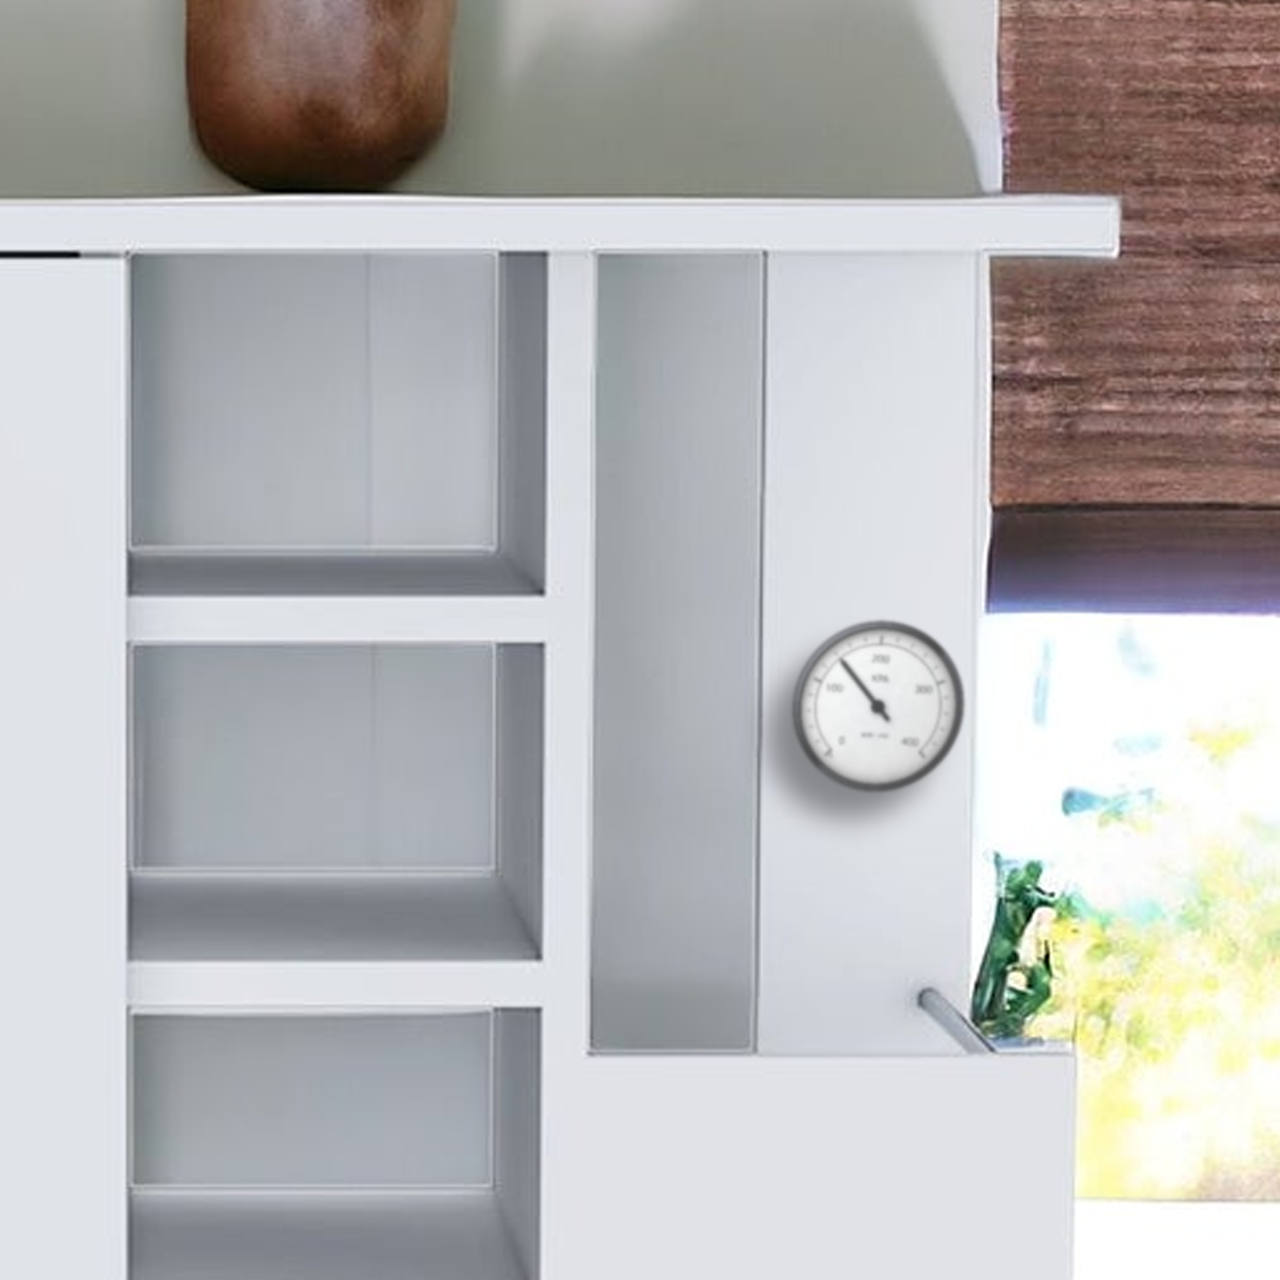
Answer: {"value": 140, "unit": "kPa"}
